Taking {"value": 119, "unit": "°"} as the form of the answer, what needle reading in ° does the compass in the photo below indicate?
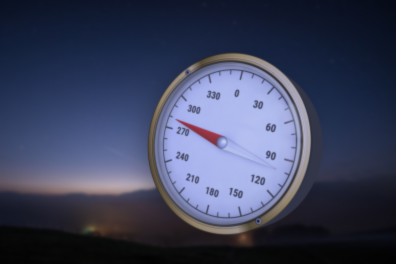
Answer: {"value": 280, "unit": "°"}
